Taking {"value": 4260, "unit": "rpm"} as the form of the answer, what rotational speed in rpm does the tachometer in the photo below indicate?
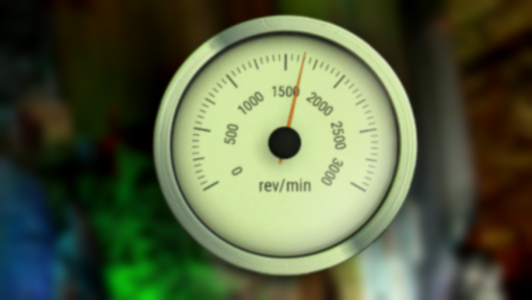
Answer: {"value": 1650, "unit": "rpm"}
